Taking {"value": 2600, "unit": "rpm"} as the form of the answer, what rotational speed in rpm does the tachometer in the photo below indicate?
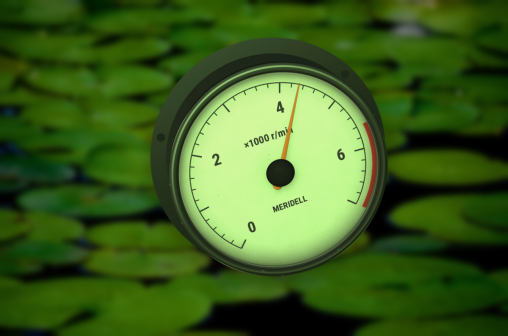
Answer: {"value": 4300, "unit": "rpm"}
